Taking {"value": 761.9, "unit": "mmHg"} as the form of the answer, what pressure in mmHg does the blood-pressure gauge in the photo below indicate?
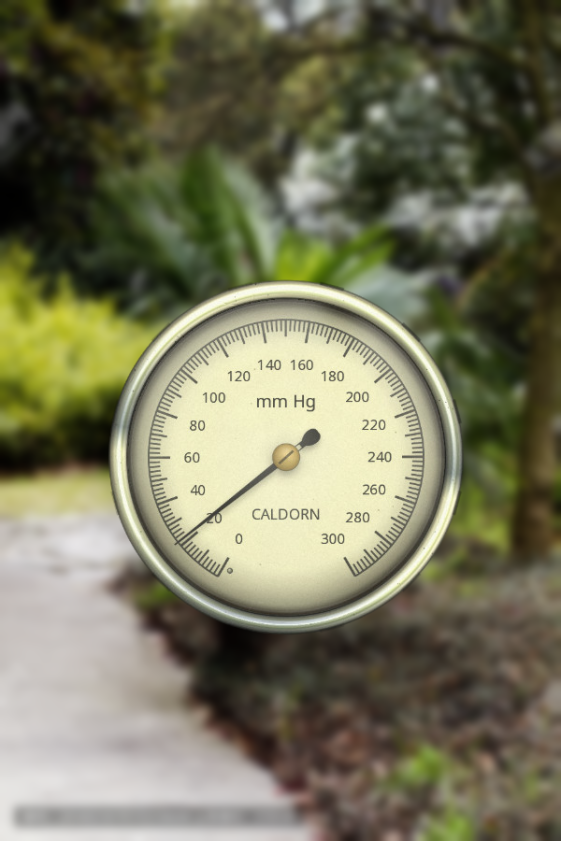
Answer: {"value": 22, "unit": "mmHg"}
